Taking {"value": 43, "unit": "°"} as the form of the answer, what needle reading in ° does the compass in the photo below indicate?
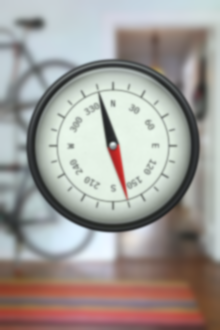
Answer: {"value": 165, "unit": "°"}
